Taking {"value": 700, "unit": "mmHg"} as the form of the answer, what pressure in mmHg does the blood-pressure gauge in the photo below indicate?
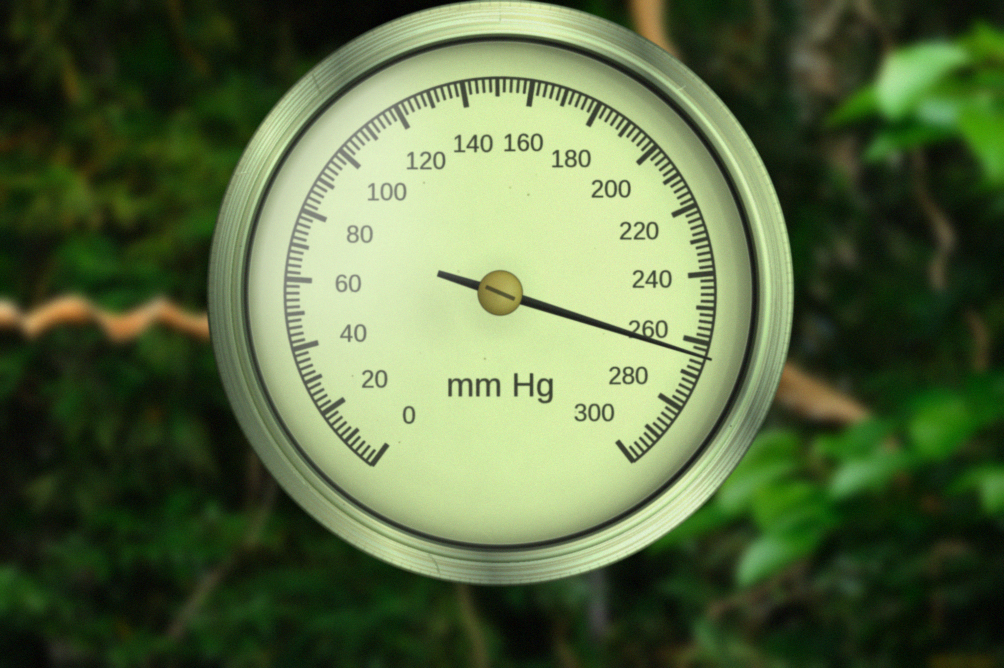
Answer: {"value": 264, "unit": "mmHg"}
